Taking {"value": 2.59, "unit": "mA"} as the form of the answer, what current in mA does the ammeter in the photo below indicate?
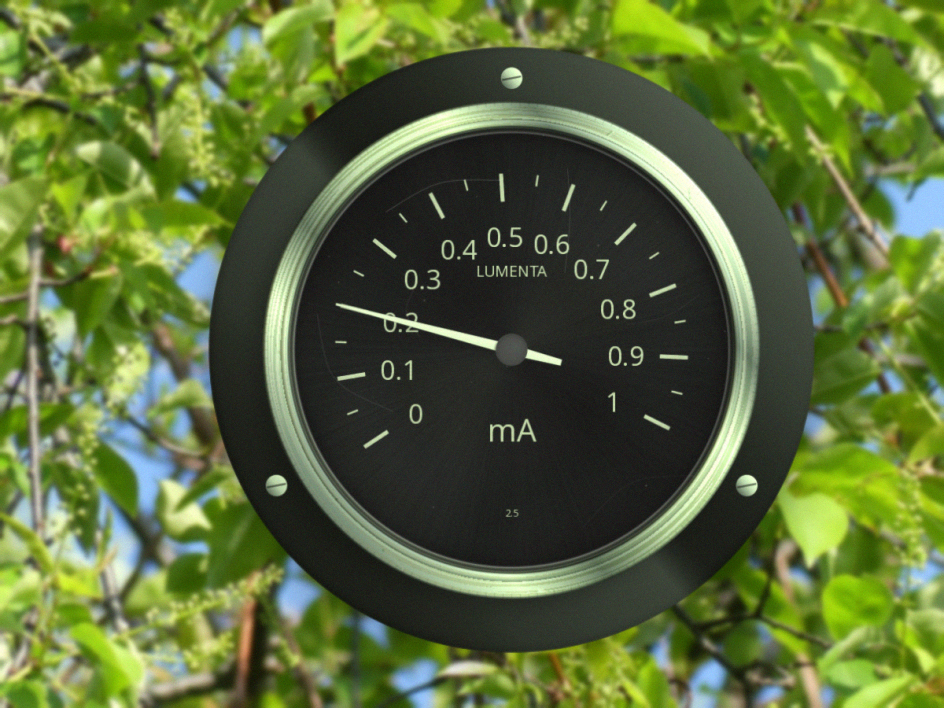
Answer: {"value": 0.2, "unit": "mA"}
